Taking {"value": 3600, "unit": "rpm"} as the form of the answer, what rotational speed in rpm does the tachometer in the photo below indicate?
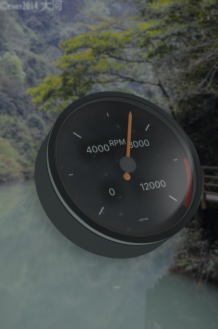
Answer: {"value": 7000, "unit": "rpm"}
